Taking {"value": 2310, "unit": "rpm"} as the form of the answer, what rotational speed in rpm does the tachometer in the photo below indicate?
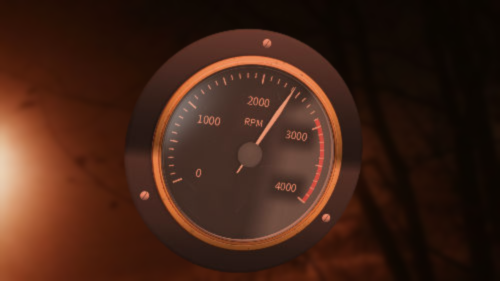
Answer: {"value": 2400, "unit": "rpm"}
